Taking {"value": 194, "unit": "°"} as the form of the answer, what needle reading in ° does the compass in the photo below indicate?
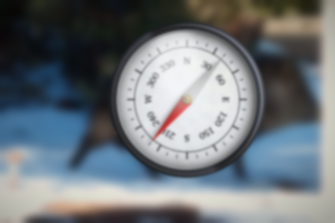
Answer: {"value": 220, "unit": "°"}
